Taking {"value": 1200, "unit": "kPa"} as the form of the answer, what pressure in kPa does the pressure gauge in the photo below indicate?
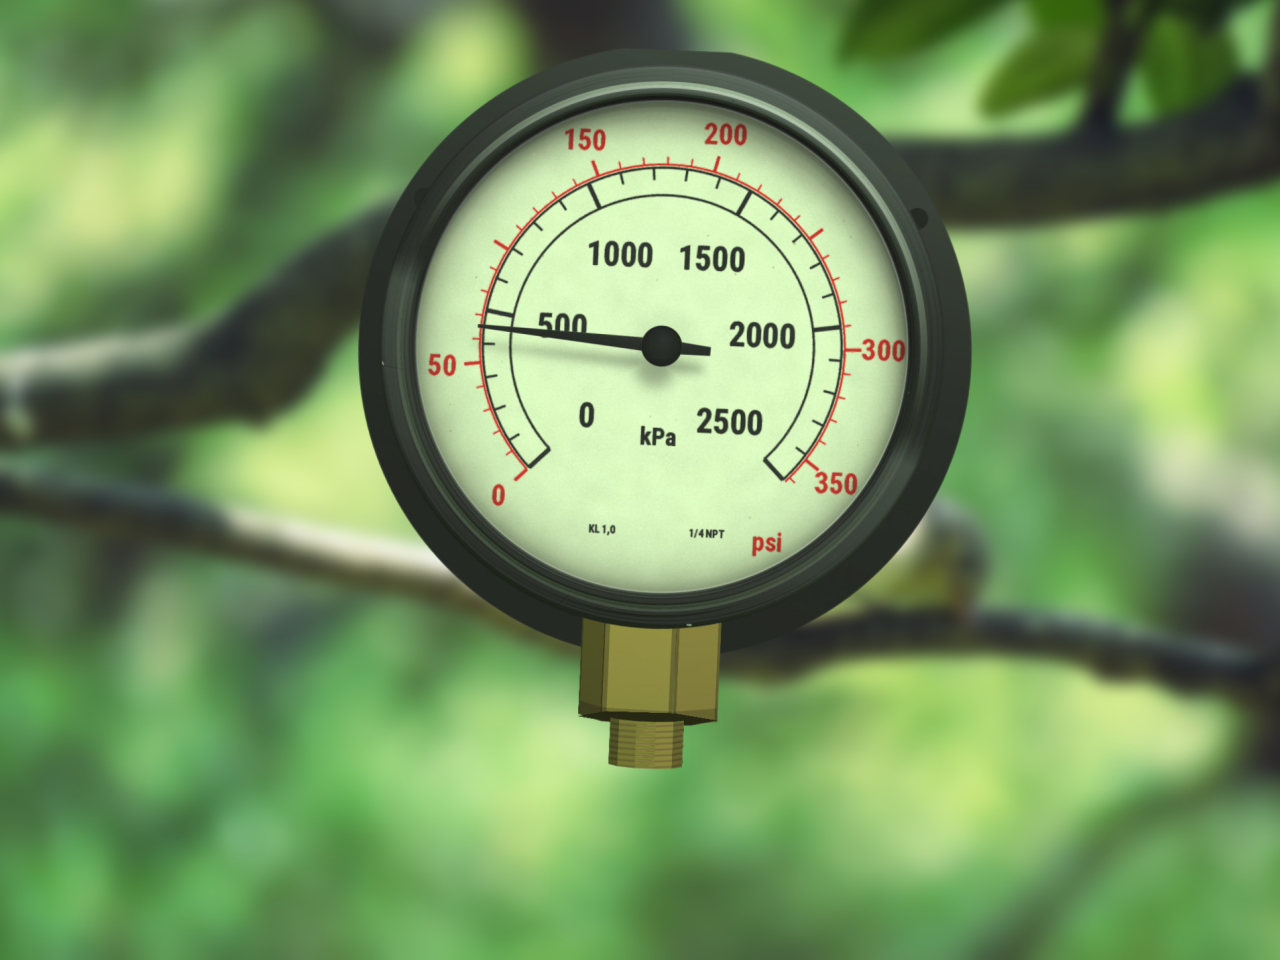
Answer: {"value": 450, "unit": "kPa"}
